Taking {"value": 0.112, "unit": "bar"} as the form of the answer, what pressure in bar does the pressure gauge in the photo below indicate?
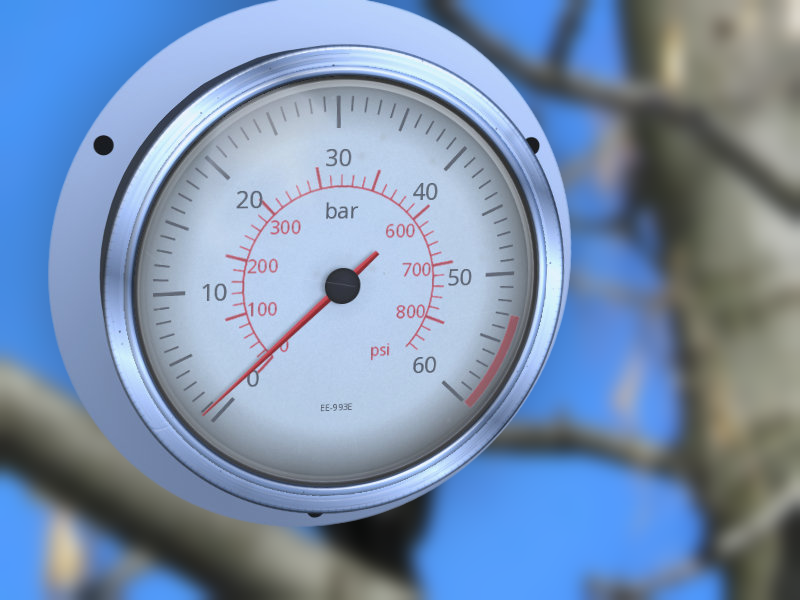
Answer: {"value": 1, "unit": "bar"}
